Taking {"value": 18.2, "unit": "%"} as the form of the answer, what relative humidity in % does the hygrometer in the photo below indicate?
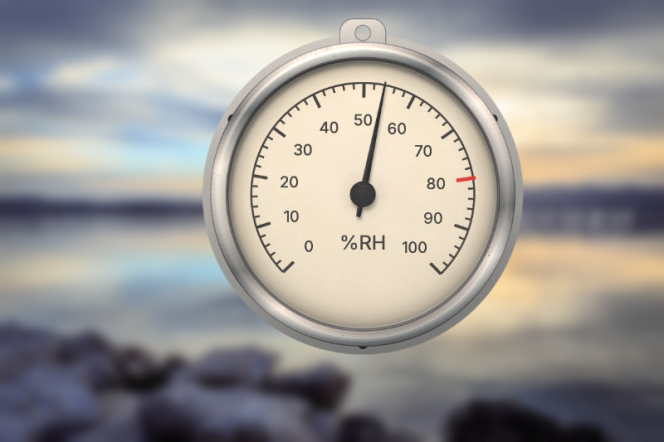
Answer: {"value": 54, "unit": "%"}
